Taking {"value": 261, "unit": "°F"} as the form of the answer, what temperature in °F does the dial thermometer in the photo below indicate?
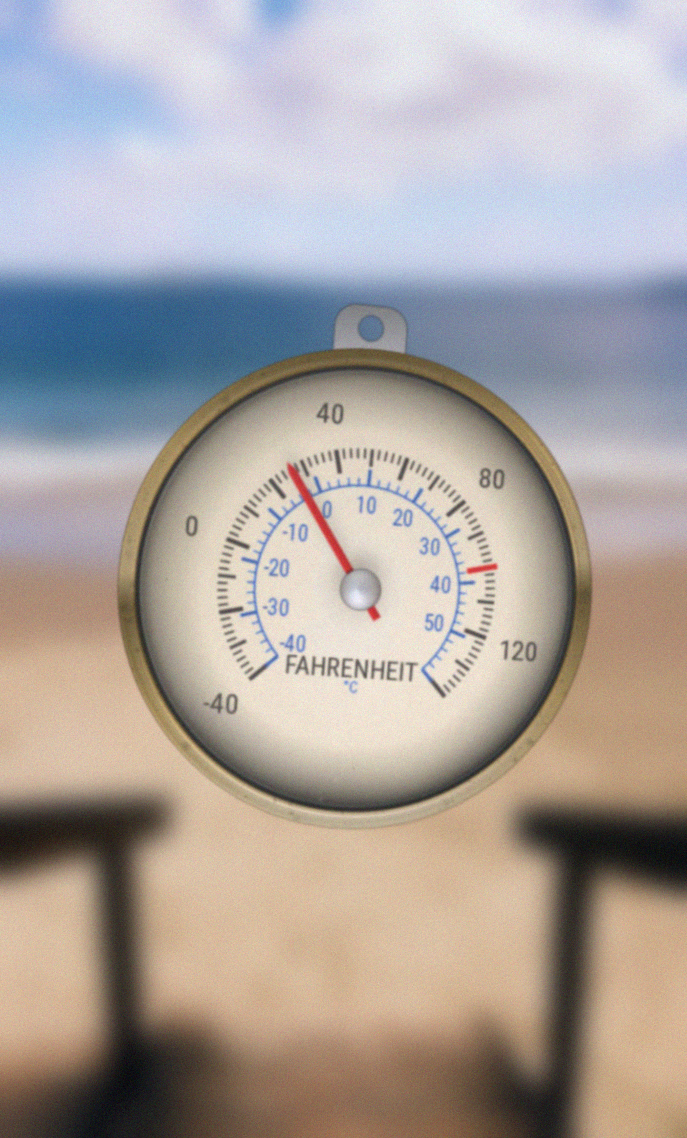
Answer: {"value": 26, "unit": "°F"}
